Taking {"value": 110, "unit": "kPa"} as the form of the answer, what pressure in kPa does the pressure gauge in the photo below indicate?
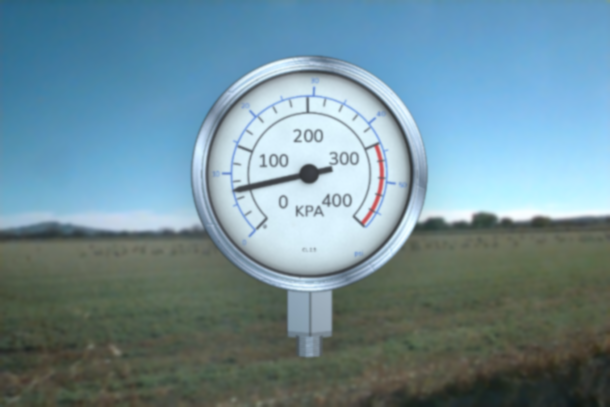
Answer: {"value": 50, "unit": "kPa"}
